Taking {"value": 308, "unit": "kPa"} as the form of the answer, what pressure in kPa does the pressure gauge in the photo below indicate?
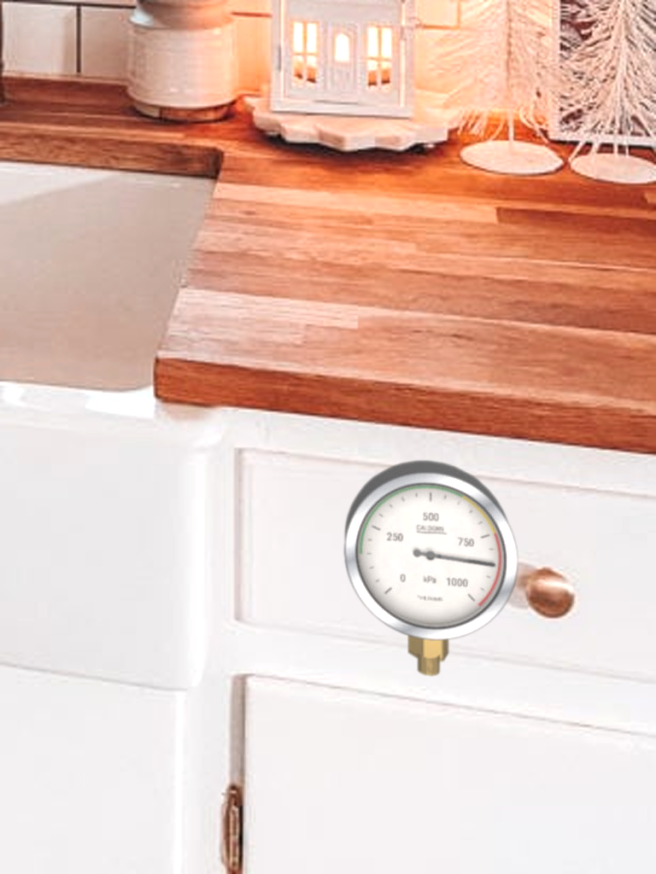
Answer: {"value": 850, "unit": "kPa"}
